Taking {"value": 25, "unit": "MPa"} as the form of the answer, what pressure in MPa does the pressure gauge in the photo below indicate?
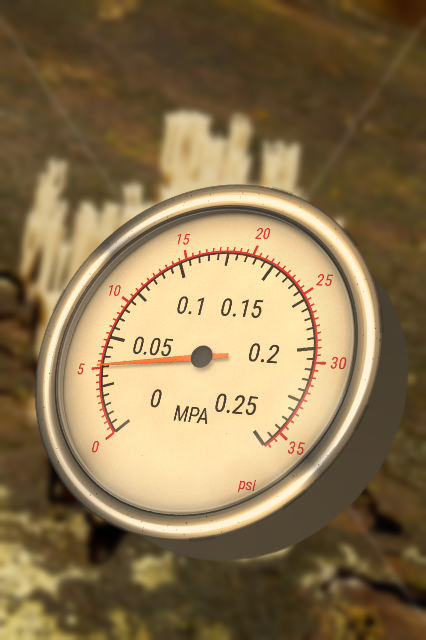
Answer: {"value": 0.035, "unit": "MPa"}
